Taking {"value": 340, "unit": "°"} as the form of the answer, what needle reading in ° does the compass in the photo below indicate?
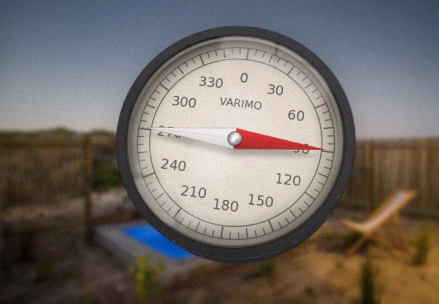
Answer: {"value": 90, "unit": "°"}
